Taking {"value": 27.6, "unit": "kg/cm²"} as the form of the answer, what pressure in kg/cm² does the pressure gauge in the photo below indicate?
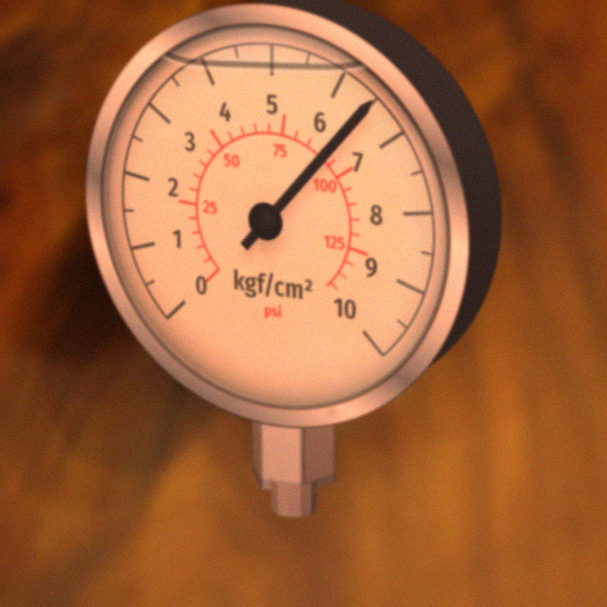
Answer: {"value": 6.5, "unit": "kg/cm²"}
